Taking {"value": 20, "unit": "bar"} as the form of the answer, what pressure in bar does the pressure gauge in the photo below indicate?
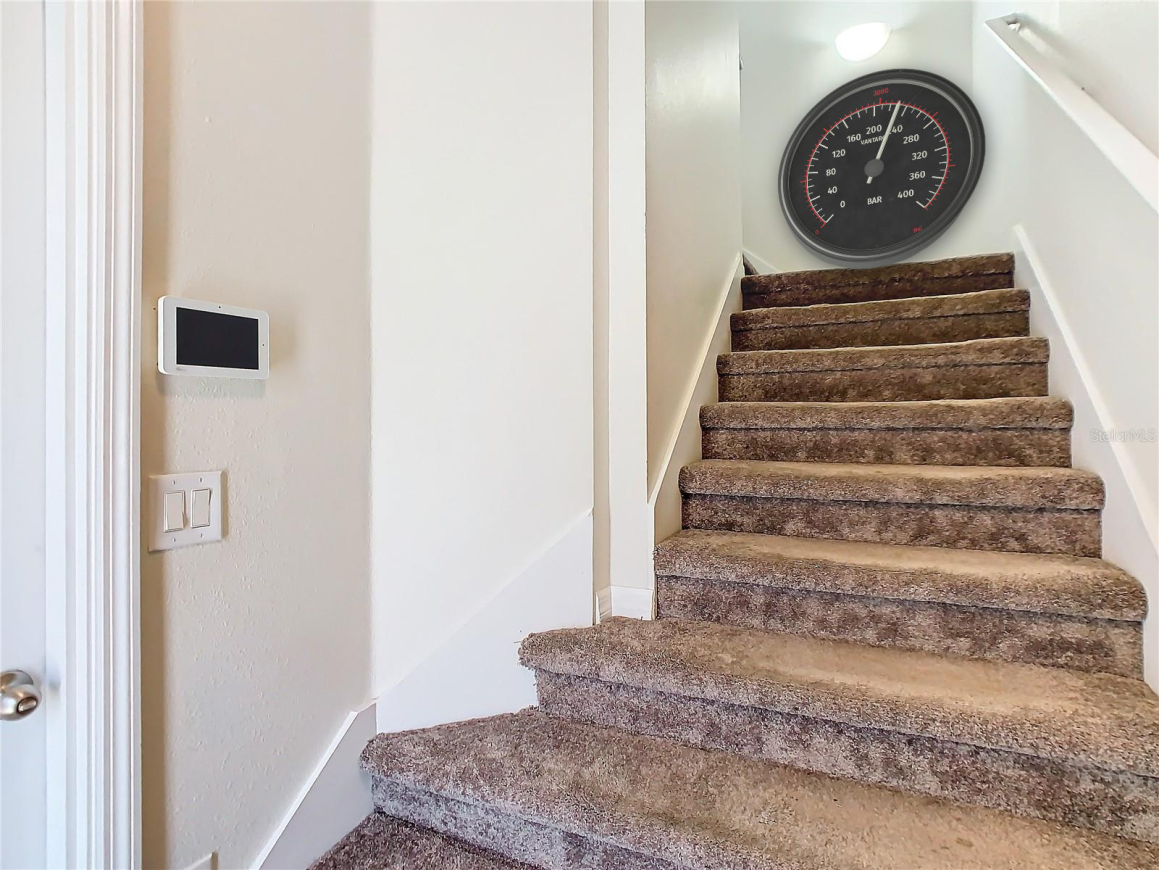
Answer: {"value": 230, "unit": "bar"}
